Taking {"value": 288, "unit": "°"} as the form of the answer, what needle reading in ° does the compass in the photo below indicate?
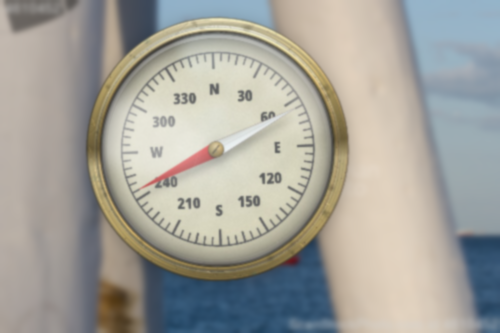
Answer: {"value": 245, "unit": "°"}
